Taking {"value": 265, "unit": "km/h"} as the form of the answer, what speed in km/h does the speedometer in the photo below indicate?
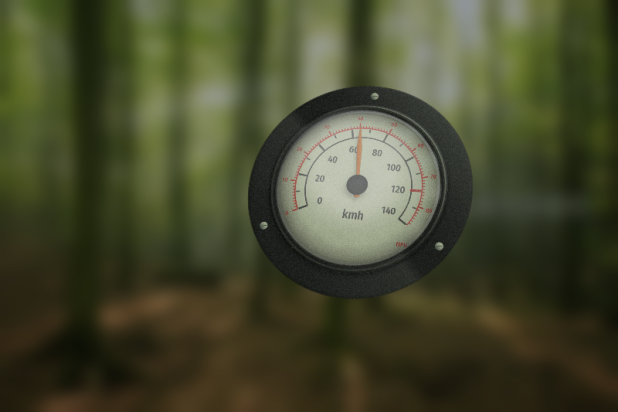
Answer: {"value": 65, "unit": "km/h"}
